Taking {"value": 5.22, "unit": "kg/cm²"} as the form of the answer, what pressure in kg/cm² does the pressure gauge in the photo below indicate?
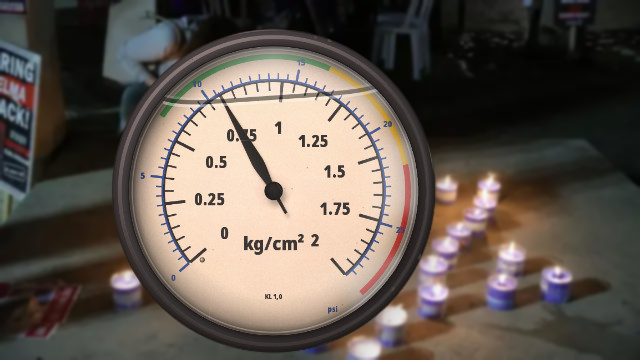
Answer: {"value": 0.75, "unit": "kg/cm²"}
